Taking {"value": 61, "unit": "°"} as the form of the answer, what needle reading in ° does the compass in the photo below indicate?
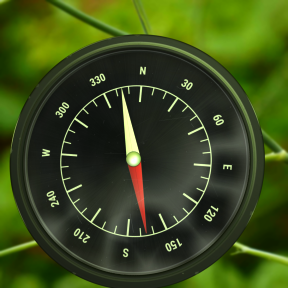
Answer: {"value": 165, "unit": "°"}
